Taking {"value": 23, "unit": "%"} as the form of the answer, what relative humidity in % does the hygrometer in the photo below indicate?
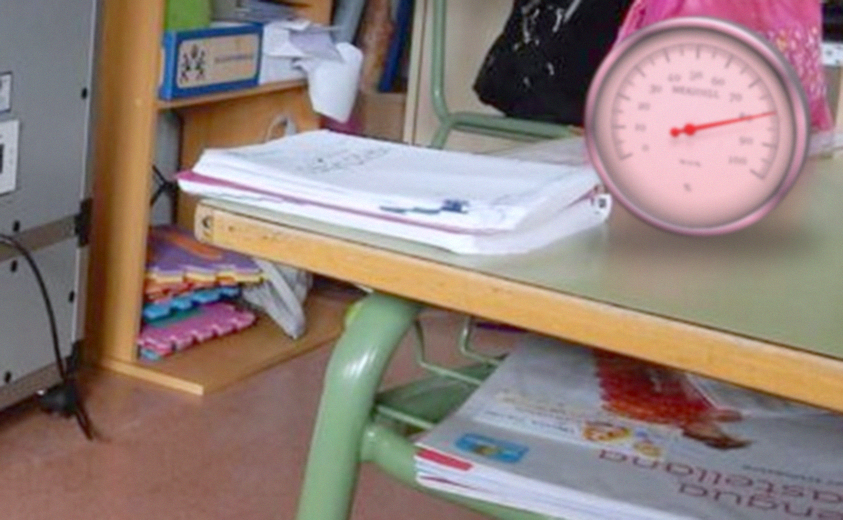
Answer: {"value": 80, "unit": "%"}
